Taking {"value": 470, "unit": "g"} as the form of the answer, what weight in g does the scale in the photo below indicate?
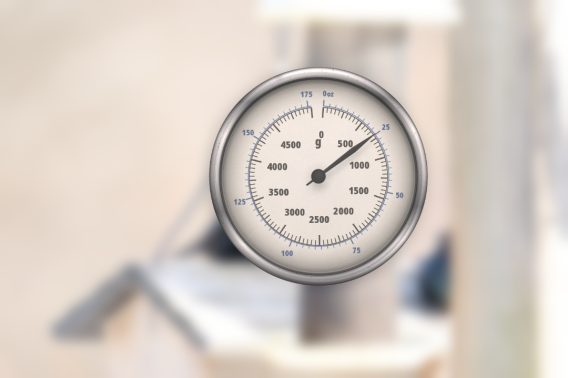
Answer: {"value": 700, "unit": "g"}
